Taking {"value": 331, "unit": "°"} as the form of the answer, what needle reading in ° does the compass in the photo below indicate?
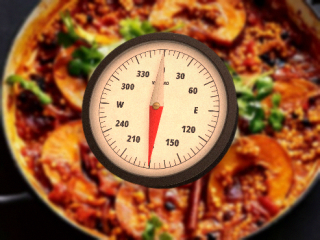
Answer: {"value": 180, "unit": "°"}
